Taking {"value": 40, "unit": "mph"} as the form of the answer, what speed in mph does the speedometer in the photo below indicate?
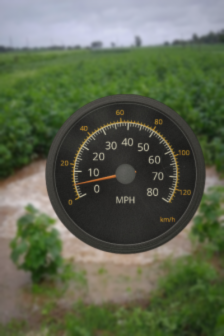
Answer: {"value": 5, "unit": "mph"}
